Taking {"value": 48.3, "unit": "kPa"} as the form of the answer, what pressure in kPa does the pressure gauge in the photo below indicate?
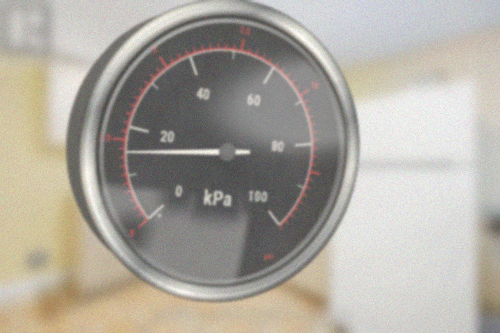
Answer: {"value": 15, "unit": "kPa"}
